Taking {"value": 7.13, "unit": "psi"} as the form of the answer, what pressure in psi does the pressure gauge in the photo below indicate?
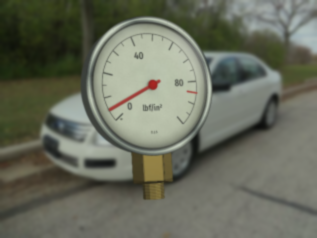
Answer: {"value": 5, "unit": "psi"}
